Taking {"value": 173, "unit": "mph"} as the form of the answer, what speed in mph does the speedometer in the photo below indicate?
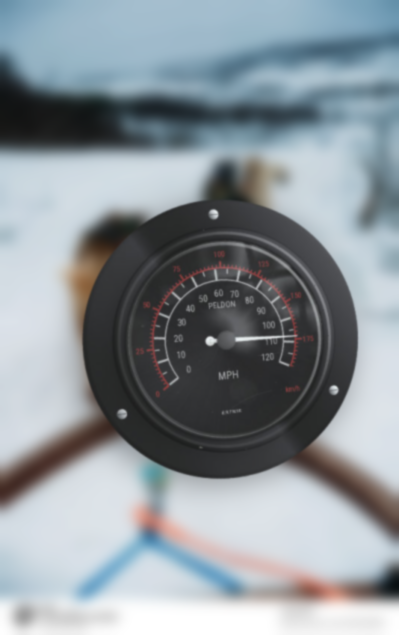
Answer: {"value": 107.5, "unit": "mph"}
